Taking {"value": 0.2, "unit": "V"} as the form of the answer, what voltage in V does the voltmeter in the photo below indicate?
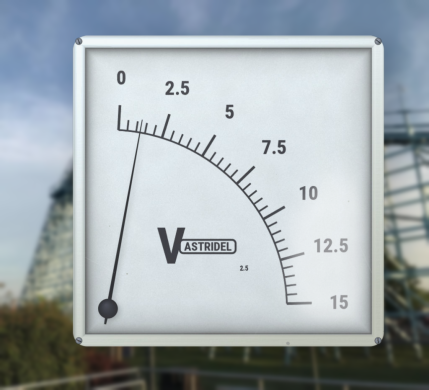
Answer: {"value": 1.25, "unit": "V"}
